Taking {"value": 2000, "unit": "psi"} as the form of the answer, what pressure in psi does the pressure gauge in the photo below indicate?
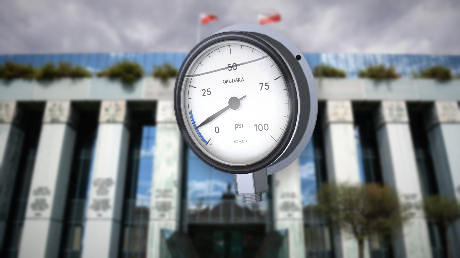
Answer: {"value": 7.5, "unit": "psi"}
